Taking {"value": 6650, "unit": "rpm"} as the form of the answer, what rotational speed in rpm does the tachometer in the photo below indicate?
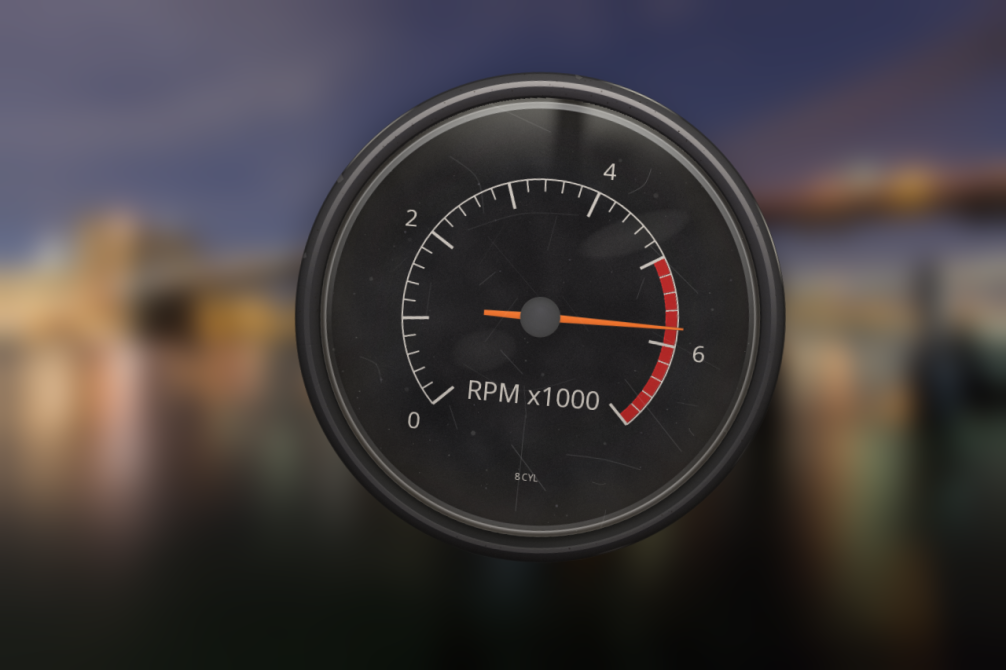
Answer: {"value": 5800, "unit": "rpm"}
